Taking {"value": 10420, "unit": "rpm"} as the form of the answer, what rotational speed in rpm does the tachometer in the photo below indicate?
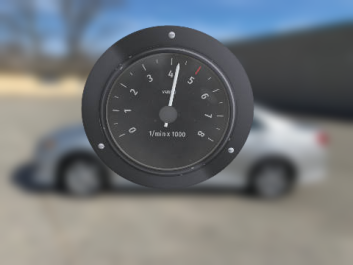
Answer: {"value": 4250, "unit": "rpm"}
